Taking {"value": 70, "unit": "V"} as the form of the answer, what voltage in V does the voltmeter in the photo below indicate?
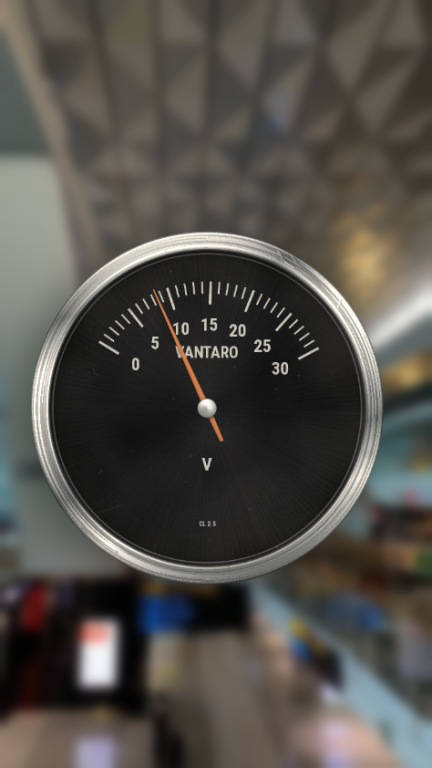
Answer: {"value": 8.5, "unit": "V"}
